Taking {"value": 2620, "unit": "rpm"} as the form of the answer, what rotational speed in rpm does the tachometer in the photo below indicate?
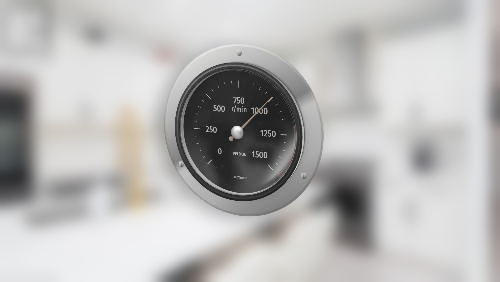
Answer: {"value": 1000, "unit": "rpm"}
